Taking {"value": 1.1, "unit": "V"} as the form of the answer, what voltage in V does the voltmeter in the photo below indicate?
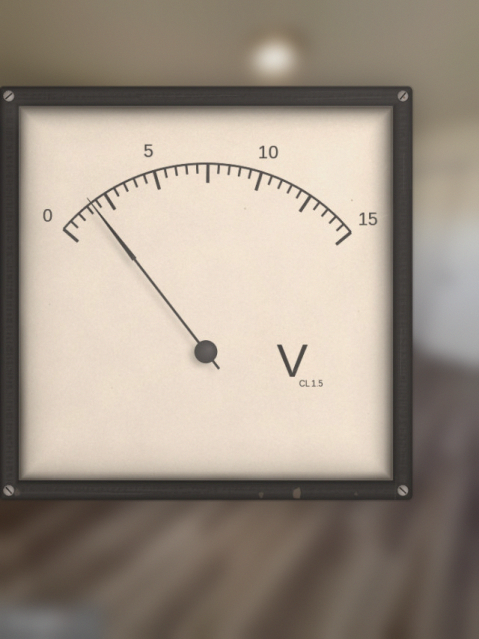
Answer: {"value": 1.75, "unit": "V"}
